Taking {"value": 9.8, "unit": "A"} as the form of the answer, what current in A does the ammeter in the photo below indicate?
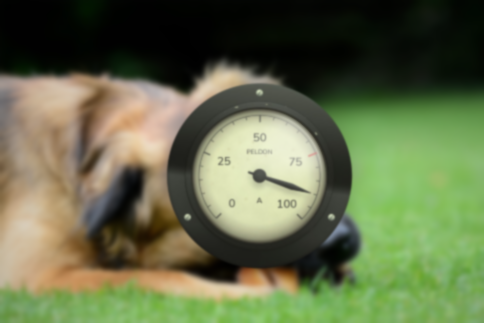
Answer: {"value": 90, "unit": "A"}
